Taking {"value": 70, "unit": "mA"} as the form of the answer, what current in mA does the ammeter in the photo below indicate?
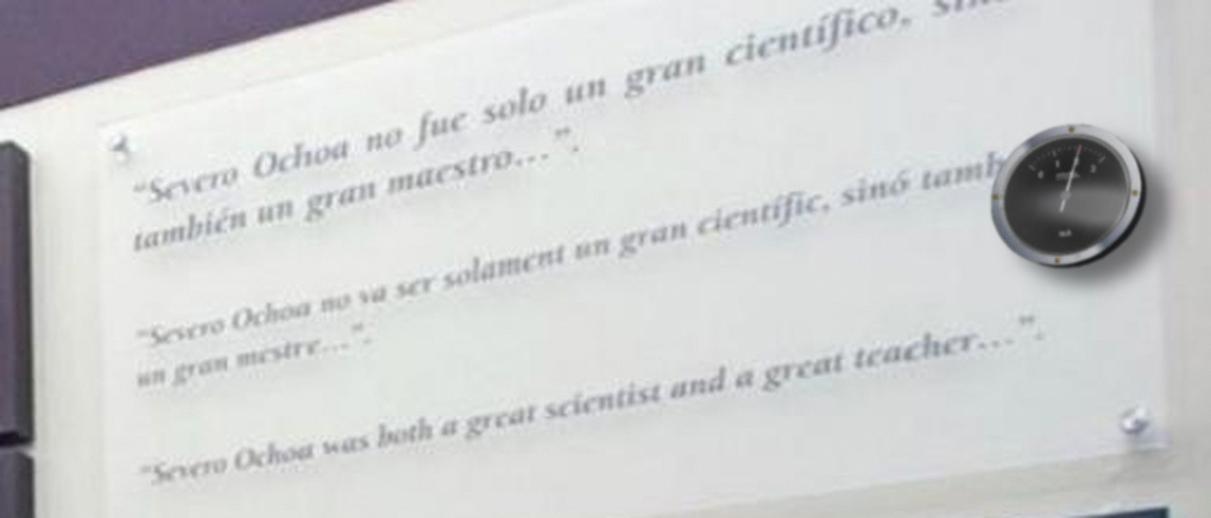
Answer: {"value": 2, "unit": "mA"}
